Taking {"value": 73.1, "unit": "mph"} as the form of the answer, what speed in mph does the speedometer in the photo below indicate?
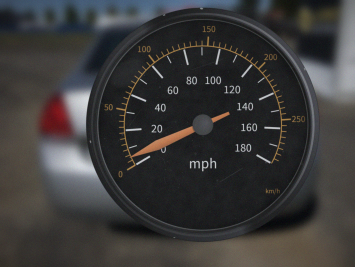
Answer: {"value": 5, "unit": "mph"}
